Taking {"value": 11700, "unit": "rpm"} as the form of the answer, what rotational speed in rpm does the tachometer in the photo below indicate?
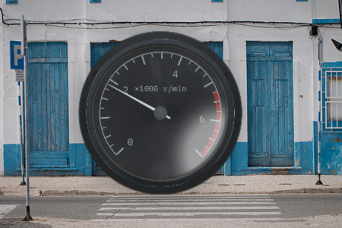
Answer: {"value": 1875, "unit": "rpm"}
